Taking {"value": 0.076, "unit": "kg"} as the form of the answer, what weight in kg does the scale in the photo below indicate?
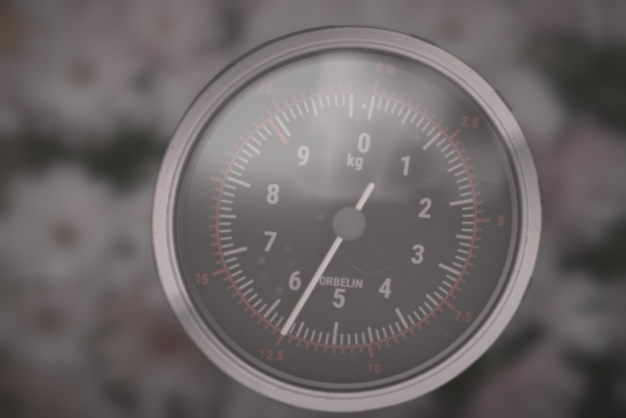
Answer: {"value": 5.7, "unit": "kg"}
